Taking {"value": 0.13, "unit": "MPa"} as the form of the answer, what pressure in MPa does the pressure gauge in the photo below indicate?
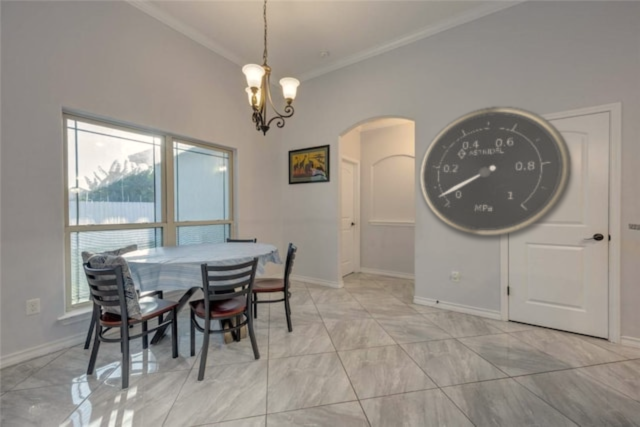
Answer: {"value": 0.05, "unit": "MPa"}
